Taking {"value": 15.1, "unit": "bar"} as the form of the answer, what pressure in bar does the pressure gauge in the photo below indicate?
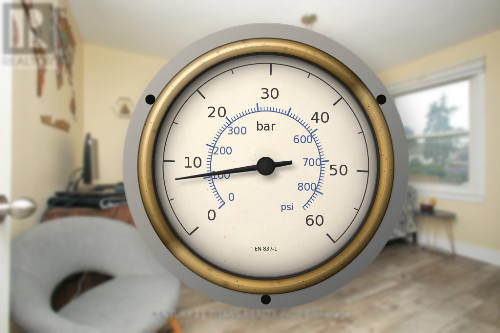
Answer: {"value": 7.5, "unit": "bar"}
